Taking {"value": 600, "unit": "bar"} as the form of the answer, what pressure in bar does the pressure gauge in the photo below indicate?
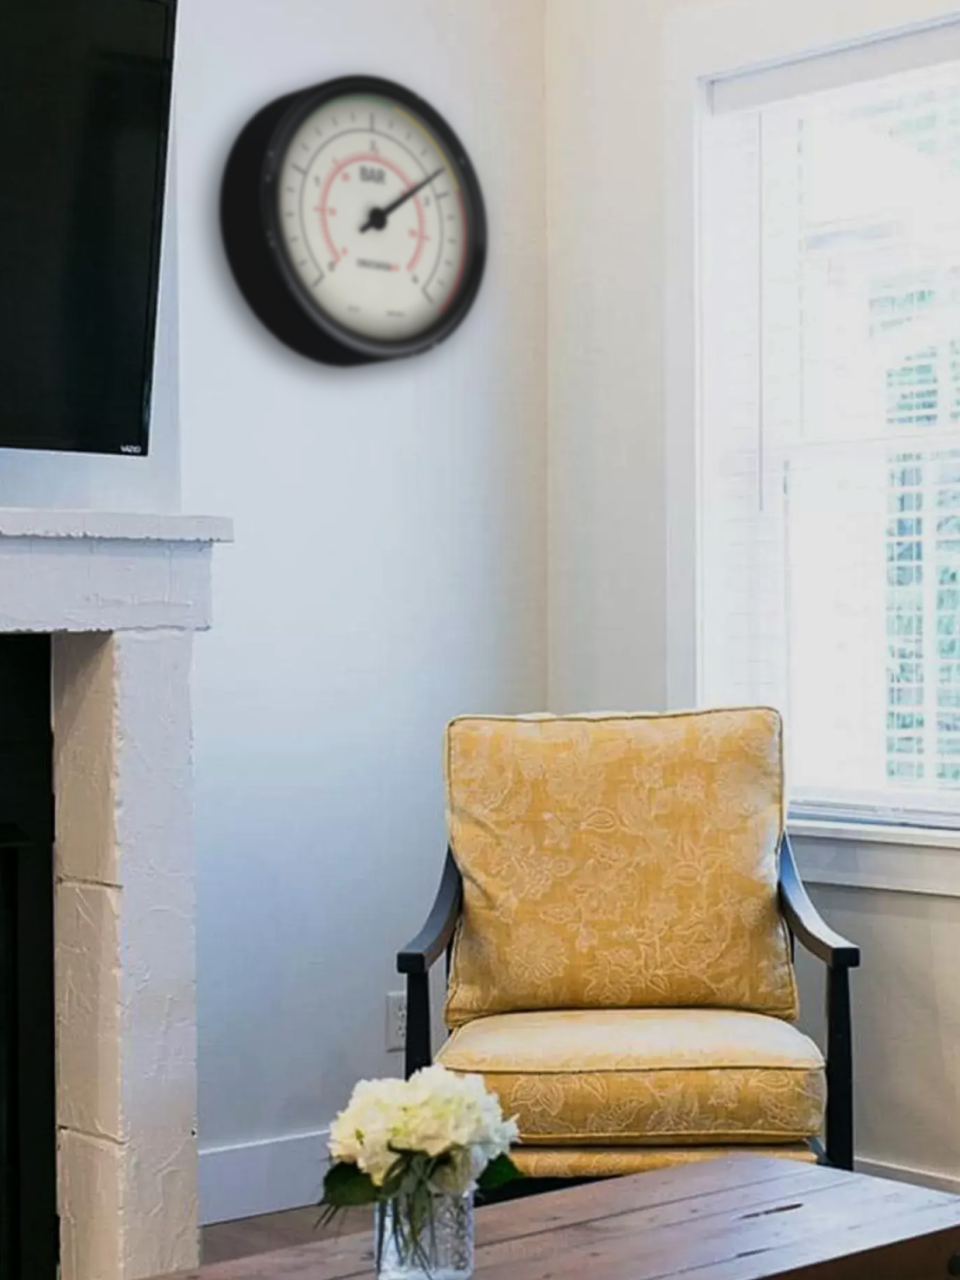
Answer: {"value": 2.8, "unit": "bar"}
